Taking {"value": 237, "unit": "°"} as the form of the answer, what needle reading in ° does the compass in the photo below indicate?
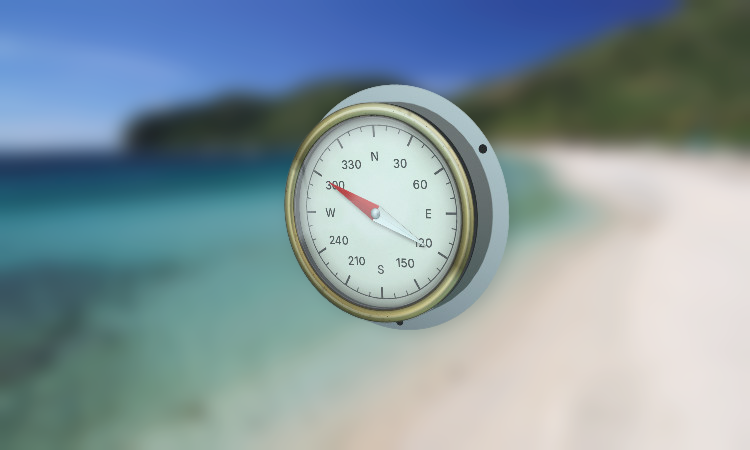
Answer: {"value": 300, "unit": "°"}
